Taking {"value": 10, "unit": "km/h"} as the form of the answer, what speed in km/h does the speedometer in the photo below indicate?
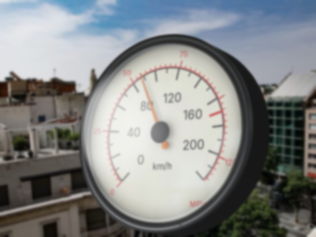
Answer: {"value": 90, "unit": "km/h"}
